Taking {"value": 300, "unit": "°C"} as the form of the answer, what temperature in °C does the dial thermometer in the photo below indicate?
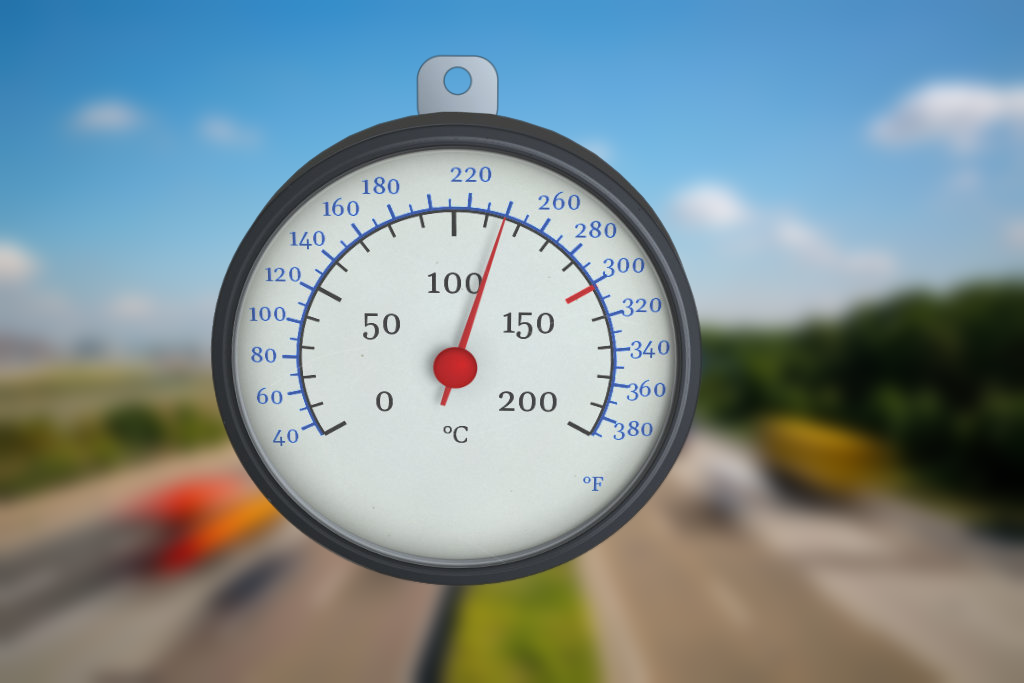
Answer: {"value": 115, "unit": "°C"}
